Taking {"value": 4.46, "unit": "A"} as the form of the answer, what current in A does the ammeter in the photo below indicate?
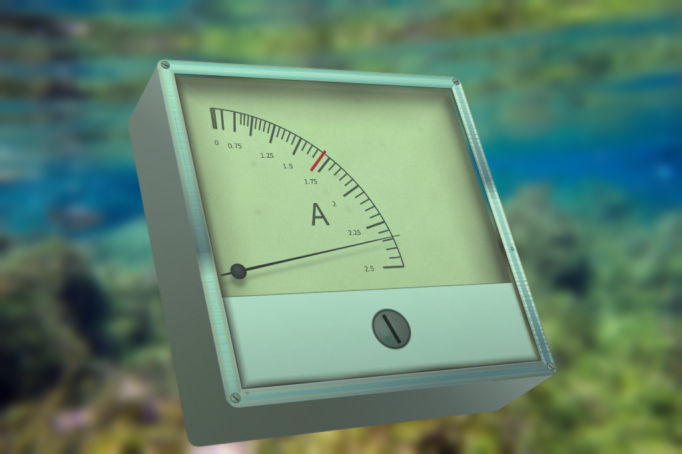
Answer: {"value": 2.35, "unit": "A"}
